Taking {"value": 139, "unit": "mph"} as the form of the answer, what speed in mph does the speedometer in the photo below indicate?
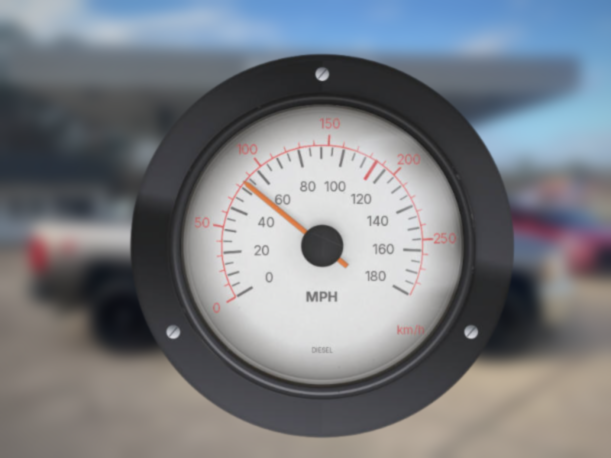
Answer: {"value": 52.5, "unit": "mph"}
